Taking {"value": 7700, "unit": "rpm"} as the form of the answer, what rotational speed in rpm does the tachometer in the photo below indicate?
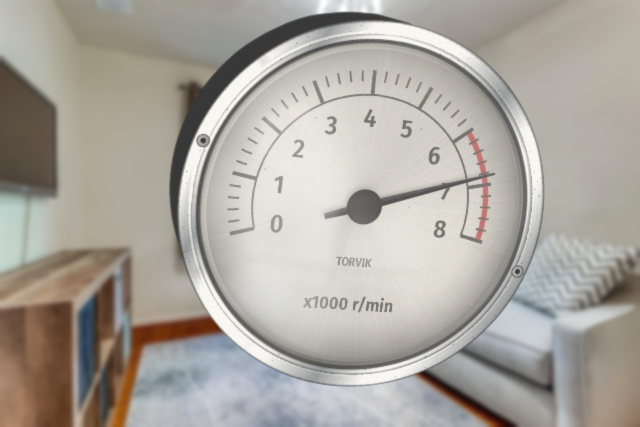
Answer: {"value": 6800, "unit": "rpm"}
